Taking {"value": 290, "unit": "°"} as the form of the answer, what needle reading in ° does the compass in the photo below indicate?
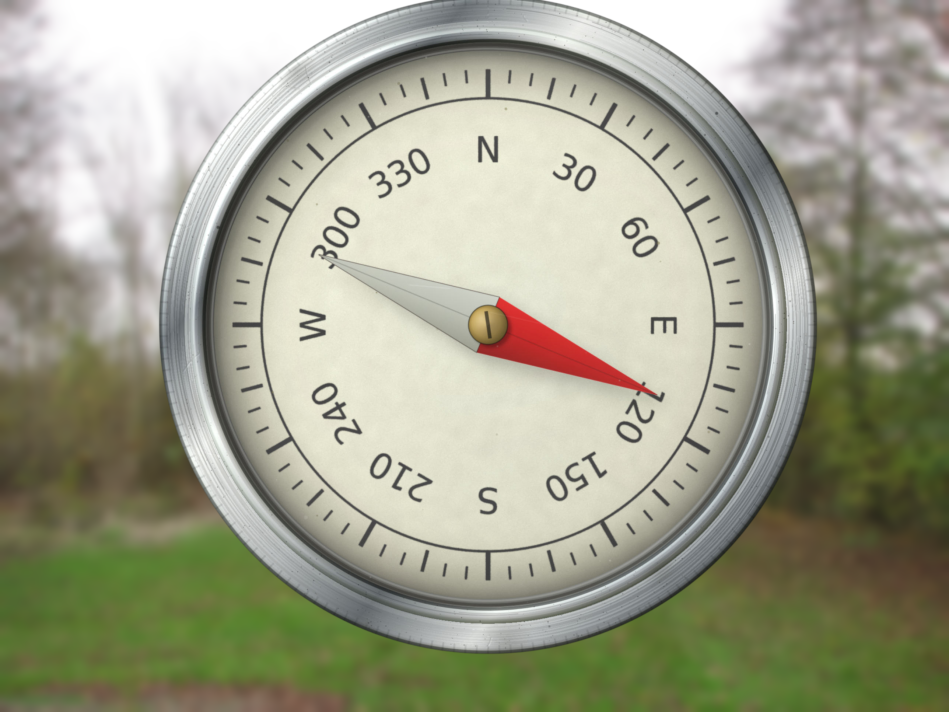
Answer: {"value": 112.5, "unit": "°"}
